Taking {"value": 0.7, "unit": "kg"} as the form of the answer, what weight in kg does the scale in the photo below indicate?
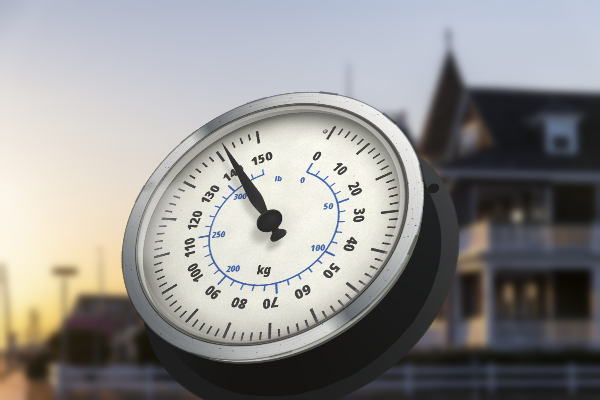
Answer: {"value": 142, "unit": "kg"}
